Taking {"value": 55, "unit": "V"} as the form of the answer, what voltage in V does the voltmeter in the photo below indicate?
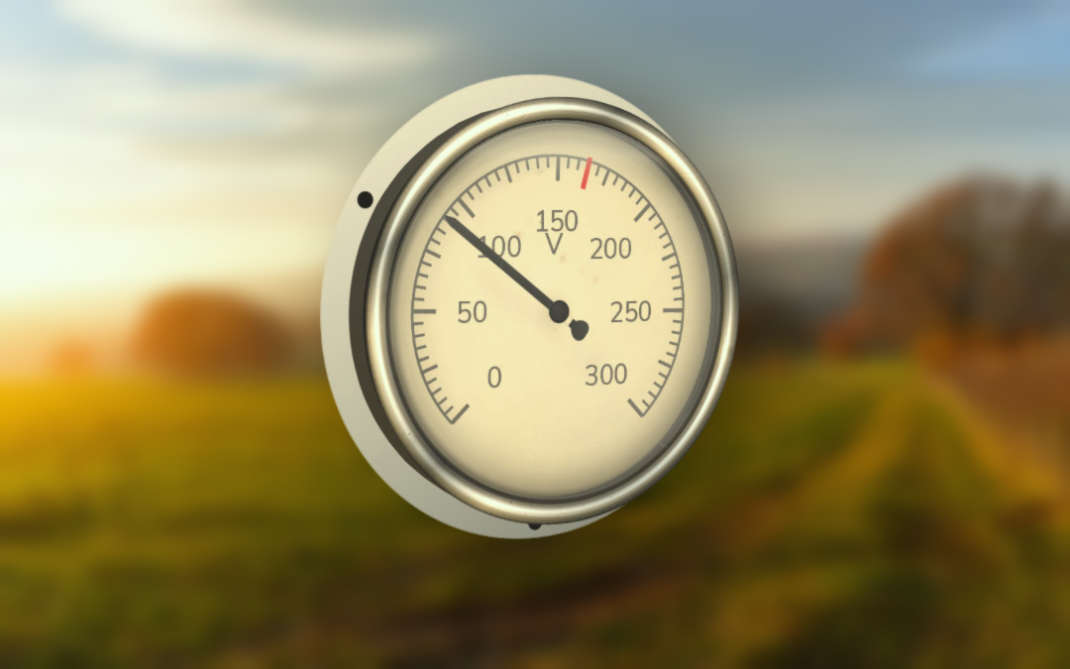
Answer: {"value": 90, "unit": "V"}
